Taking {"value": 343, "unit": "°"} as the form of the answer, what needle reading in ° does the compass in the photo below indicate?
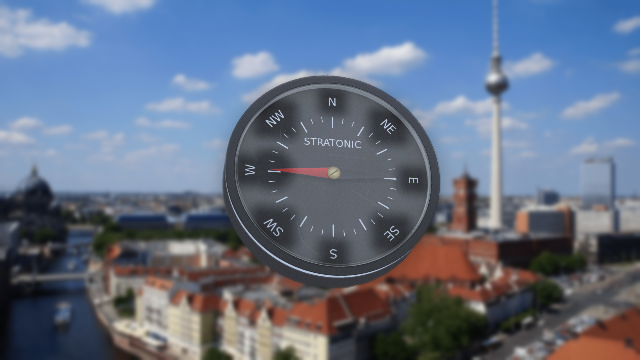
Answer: {"value": 270, "unit": "°"}
